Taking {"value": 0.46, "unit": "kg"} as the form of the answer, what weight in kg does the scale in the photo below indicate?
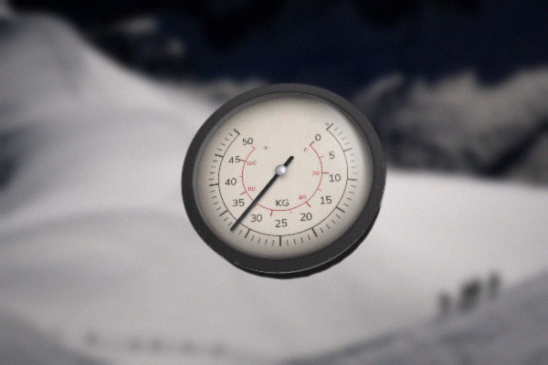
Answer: {"value": 32, "unit": "kg"}
